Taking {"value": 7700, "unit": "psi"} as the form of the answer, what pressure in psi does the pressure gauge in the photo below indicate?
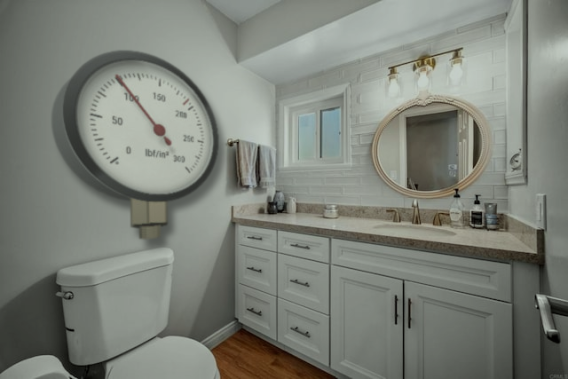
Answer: {"value": 100, "unit": "psi"}
